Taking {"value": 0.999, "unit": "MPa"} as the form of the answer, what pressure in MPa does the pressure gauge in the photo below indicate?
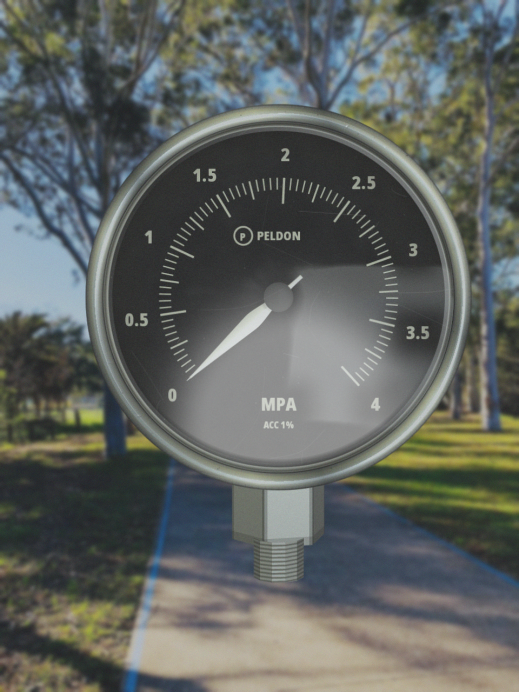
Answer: {"value": 0, "unit": "MPa"}
